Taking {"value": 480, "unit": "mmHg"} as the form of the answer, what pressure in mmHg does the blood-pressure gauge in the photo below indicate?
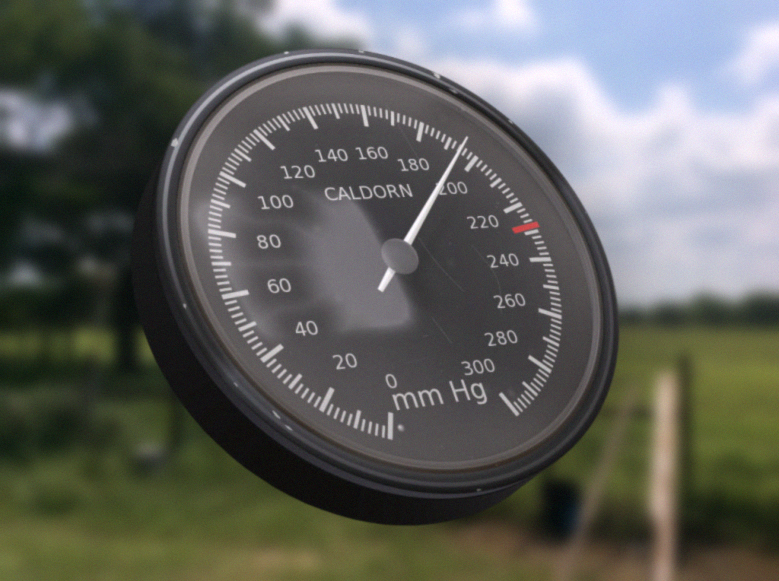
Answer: {"value": 194, "unit": "mmHg"}
